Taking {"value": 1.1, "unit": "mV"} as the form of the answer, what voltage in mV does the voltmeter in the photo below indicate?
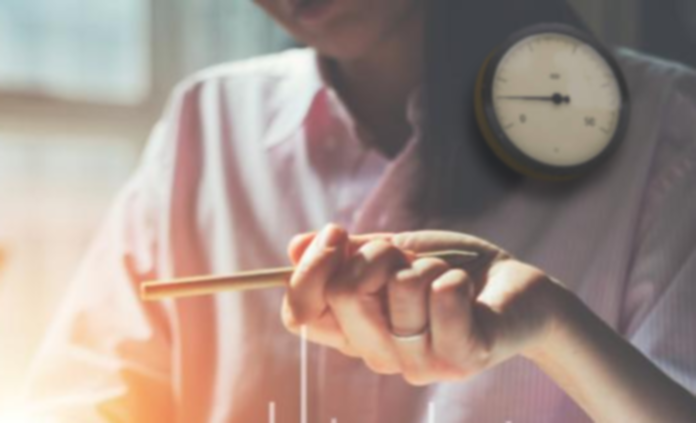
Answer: {"value": 6, "unit": "mV"}
